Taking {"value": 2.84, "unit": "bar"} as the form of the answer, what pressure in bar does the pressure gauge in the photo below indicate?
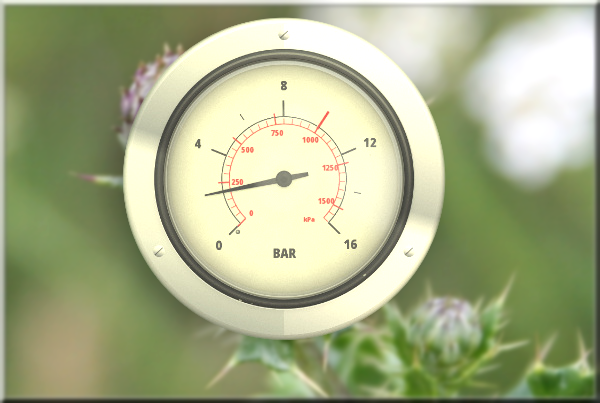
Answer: {"value": 2, "unit": "bar"}
